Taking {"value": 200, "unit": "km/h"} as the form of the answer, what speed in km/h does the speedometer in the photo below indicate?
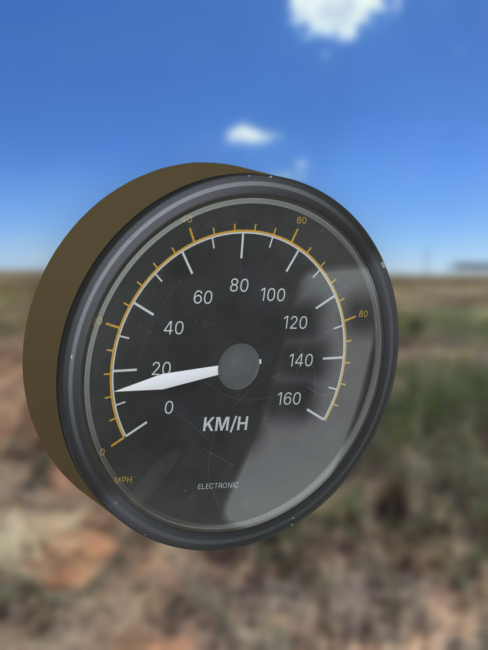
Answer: {"value": 15, "unit": "km/h"}
